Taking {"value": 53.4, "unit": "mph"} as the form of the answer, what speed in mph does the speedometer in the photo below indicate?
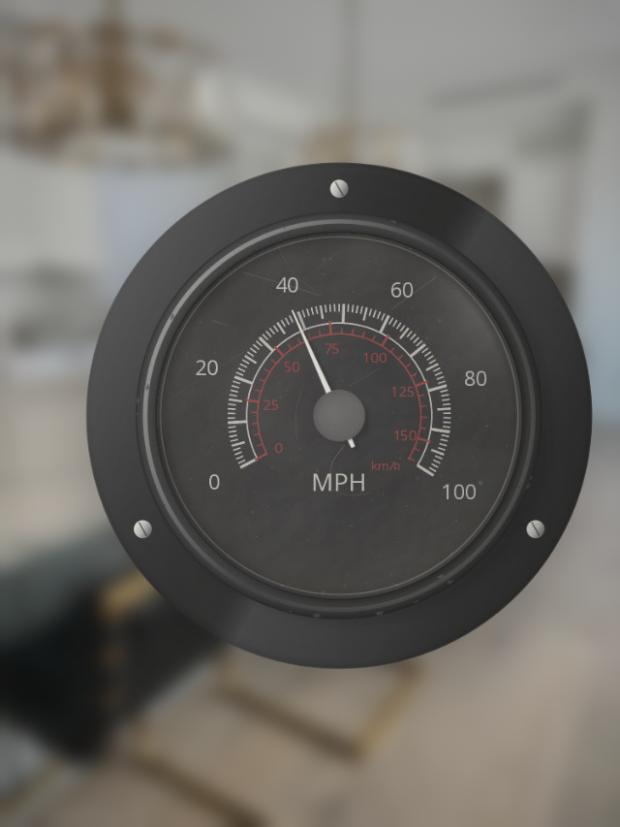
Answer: {"value": 39, "unit": "mph"}
